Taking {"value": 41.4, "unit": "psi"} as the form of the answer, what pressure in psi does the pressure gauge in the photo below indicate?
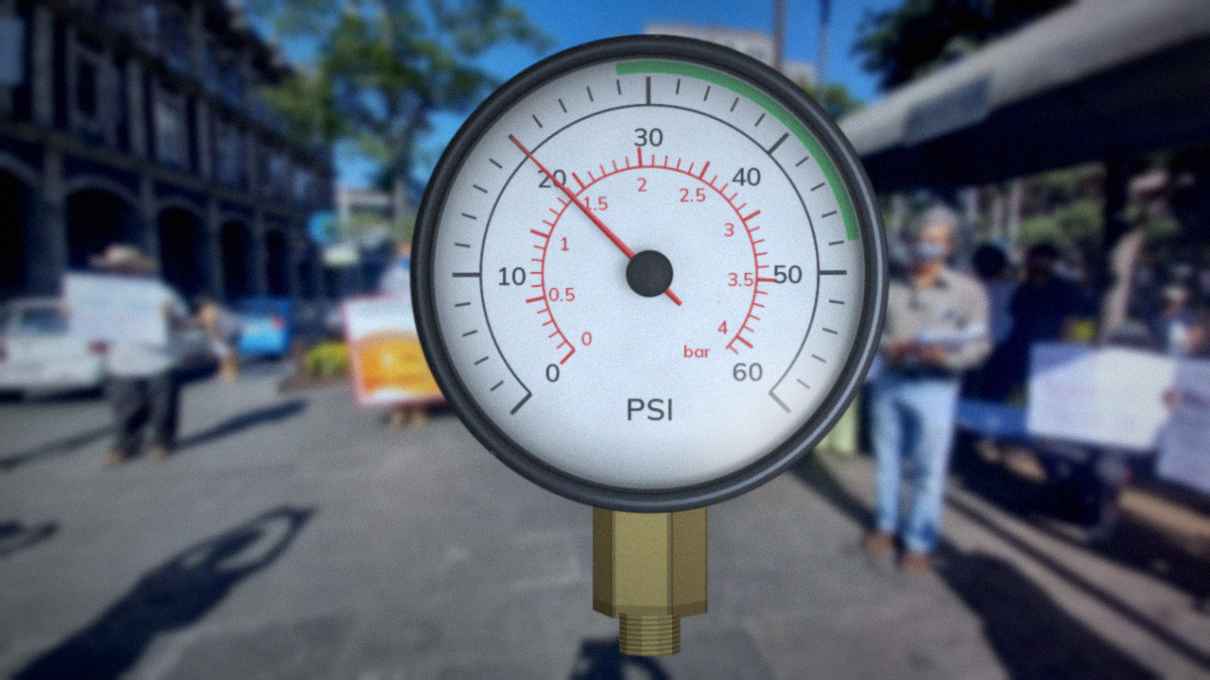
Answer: {"value": 20, "unit": "psi"}
